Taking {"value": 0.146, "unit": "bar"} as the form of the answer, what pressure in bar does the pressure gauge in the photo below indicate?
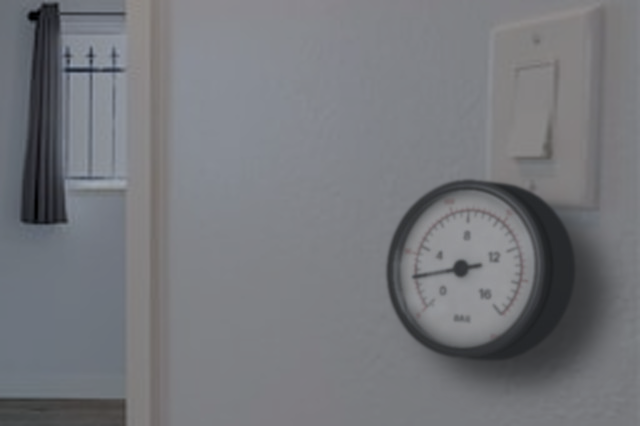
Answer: {"value": 2, "unit": "bar"}
